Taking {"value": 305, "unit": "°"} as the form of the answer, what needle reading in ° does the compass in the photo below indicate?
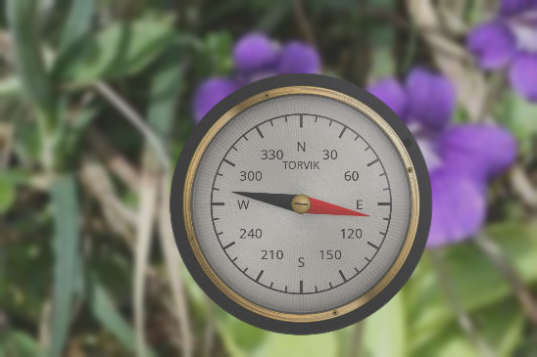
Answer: {"value": 100, "unit": "°"}
